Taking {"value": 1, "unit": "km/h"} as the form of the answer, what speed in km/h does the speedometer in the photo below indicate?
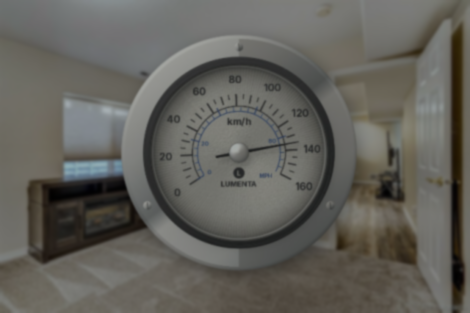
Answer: {"value": 135, "unit": "km/h"}
